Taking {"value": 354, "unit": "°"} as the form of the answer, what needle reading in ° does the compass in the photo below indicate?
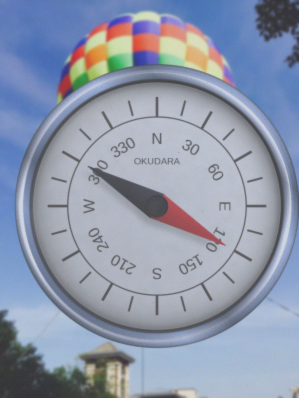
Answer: {"value": 120, "unit": "°"}
